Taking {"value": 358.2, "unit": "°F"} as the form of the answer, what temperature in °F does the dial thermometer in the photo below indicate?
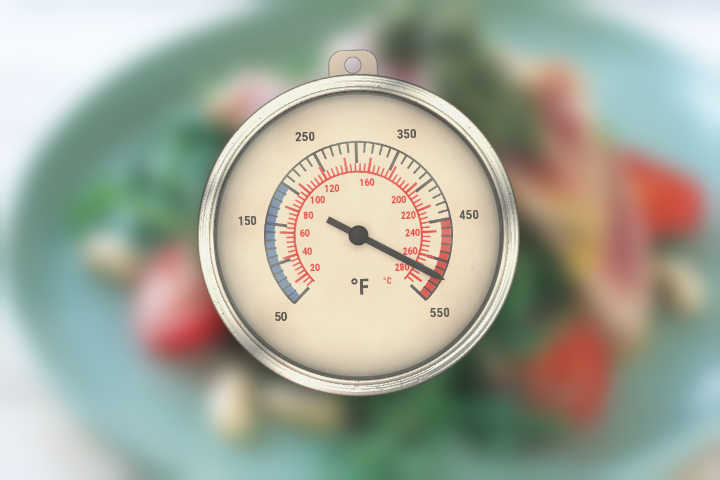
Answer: {"value": 520, "unit": "°F"}
